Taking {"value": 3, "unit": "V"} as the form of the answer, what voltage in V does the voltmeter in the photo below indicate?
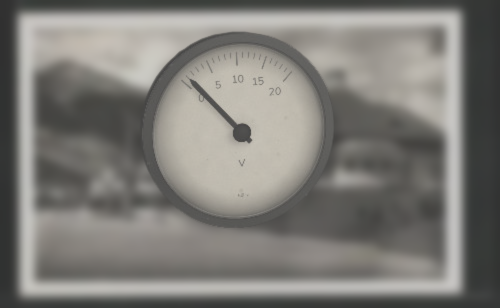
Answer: {"value": 1, "unit": "V"}
